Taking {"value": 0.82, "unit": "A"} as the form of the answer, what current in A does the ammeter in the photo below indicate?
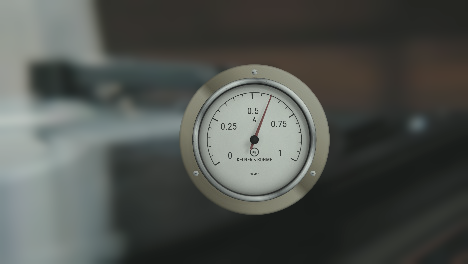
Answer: {"value": 0.6, "unit": "A"}
